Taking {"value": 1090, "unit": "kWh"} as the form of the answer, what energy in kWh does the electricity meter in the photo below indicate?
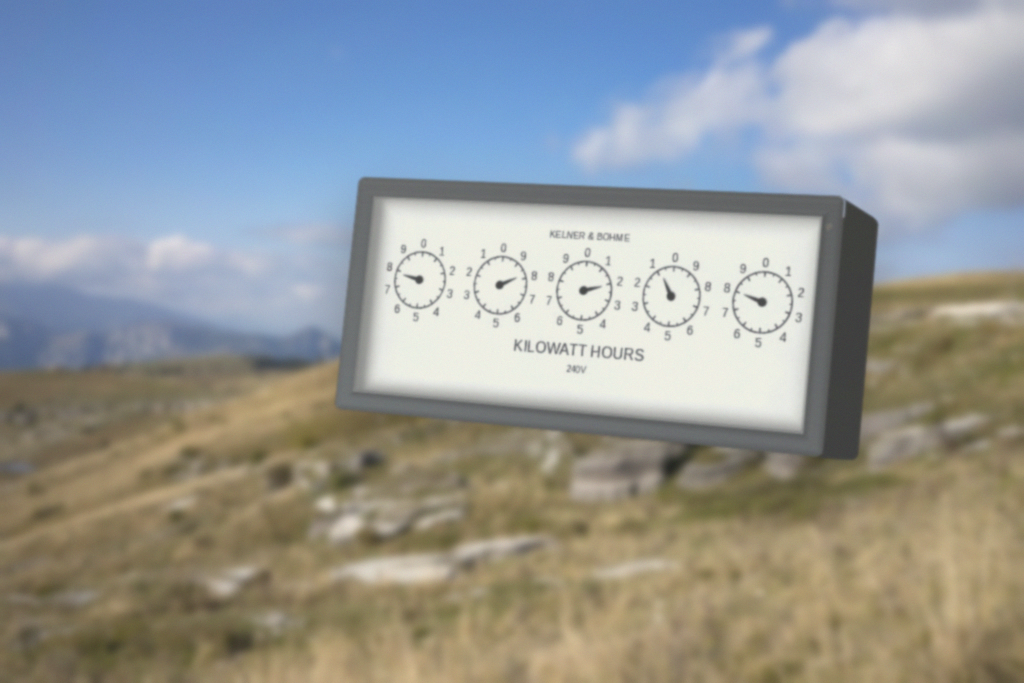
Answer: {"value": 78208, "unit": "kWh"}
